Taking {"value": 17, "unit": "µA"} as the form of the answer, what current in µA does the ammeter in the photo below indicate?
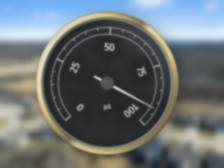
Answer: {"value": 92.5, "unit": "µA"}
